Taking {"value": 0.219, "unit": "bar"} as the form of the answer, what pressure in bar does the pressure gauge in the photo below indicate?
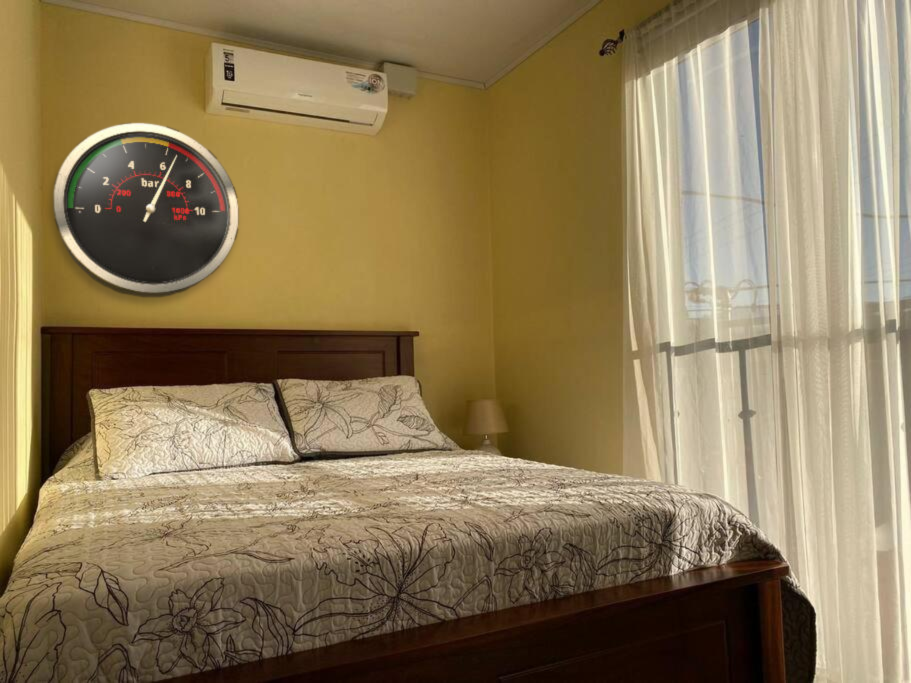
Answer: {"value": 6.5, "unit": "bar"}
